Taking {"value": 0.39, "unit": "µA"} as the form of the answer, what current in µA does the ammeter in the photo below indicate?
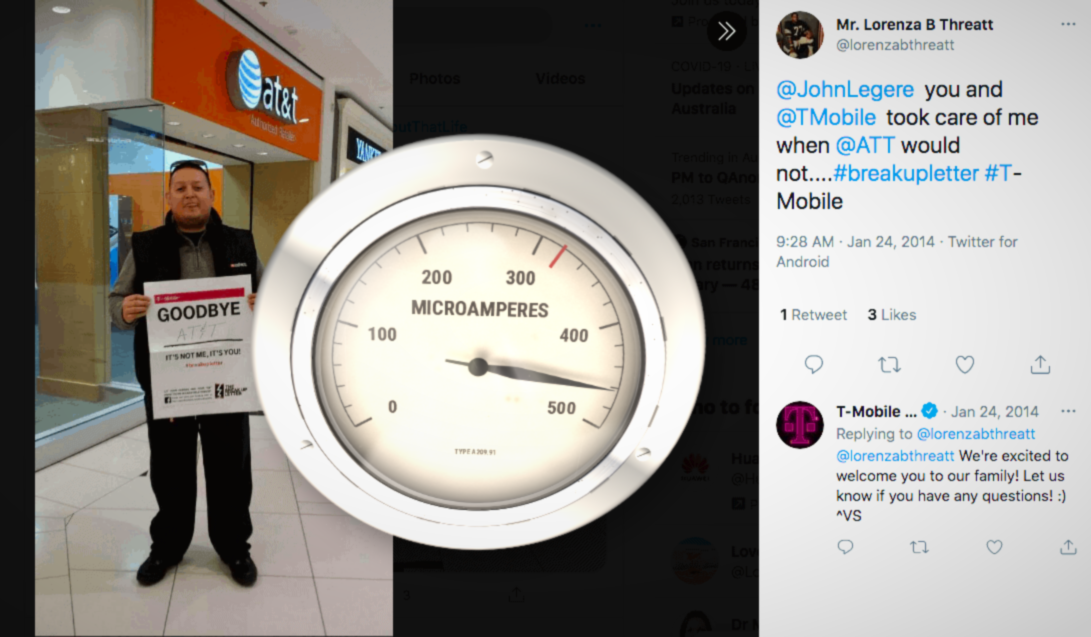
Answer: {"value": 460, "unit": "µA"}
